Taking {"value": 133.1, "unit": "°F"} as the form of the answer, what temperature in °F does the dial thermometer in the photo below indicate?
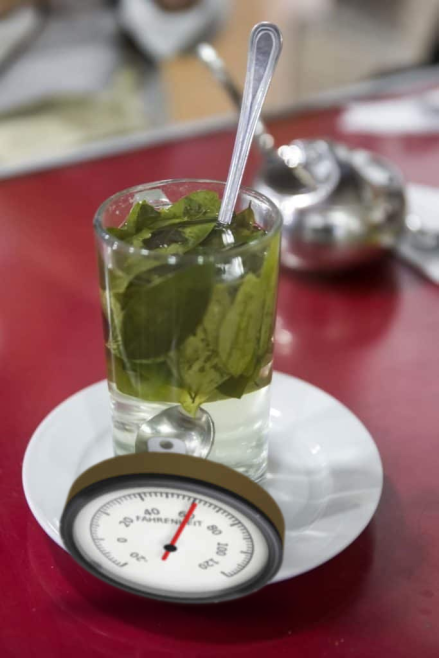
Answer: {"value": 60, "unit": "°F"}
